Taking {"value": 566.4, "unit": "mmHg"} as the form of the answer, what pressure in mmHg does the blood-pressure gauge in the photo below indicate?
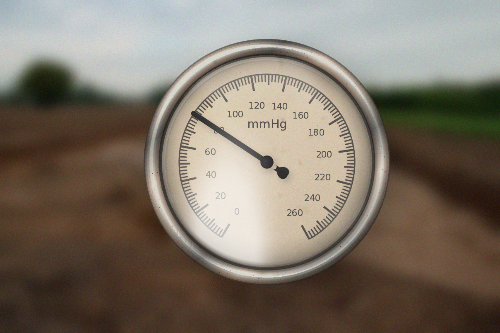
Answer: {"value": 80, "unit": "mmHg"}
